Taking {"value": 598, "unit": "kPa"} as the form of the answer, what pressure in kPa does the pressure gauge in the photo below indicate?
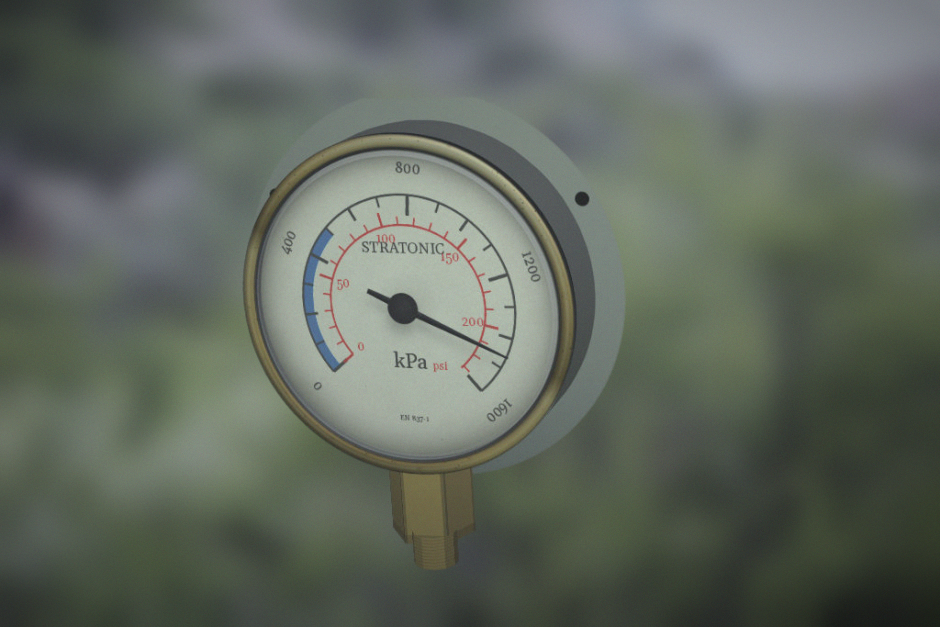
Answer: {"value": 1450, "unit": "kPa"}
